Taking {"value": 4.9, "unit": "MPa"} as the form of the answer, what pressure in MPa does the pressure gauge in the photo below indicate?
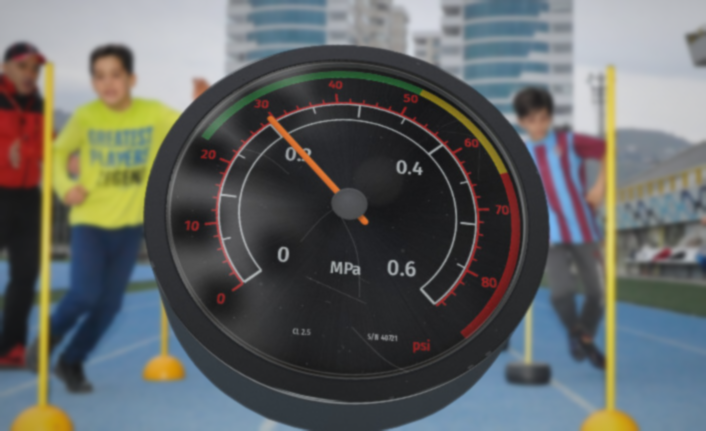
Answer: {"value": 0.2, "unit": "MPa"}
